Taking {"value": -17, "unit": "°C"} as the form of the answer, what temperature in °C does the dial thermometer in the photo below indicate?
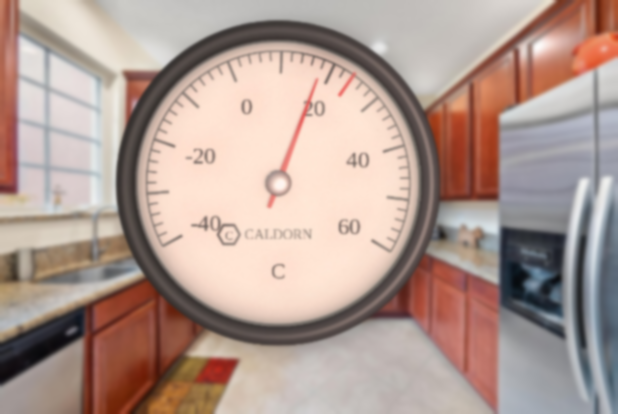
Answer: {"value": 18, "unit": "°C"}
